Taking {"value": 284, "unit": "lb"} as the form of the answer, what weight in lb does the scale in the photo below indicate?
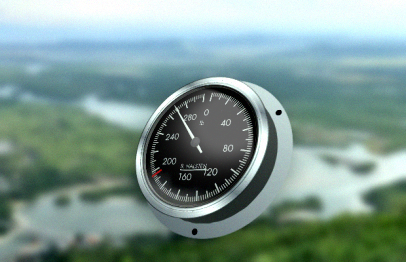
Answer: {"value": 270, "unit": "lb"}
